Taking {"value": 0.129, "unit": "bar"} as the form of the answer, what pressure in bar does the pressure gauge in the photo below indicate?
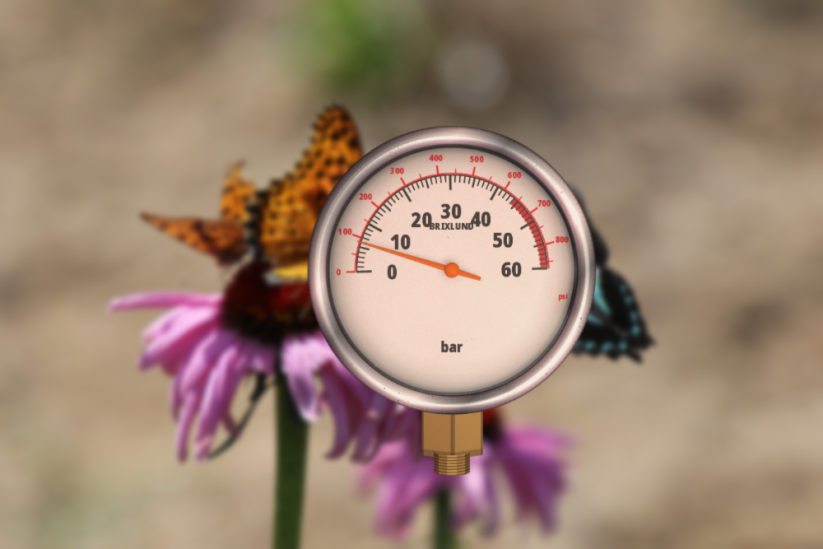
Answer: {"value": 6, "unit": "bar"}
